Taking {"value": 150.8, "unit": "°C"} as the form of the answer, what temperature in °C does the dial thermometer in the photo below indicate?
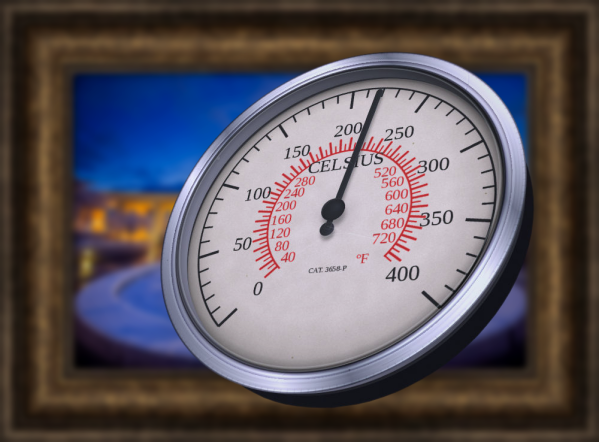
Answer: {"value": 220, "unit": "°C"}
